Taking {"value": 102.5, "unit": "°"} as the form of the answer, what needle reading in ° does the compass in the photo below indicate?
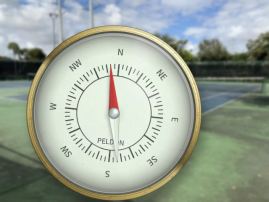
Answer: {"value": 350, "unit": "°"}
